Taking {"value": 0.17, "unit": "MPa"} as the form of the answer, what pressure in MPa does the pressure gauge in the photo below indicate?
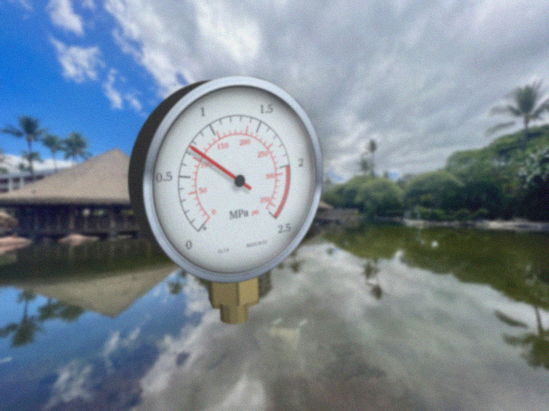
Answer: {"value": 0.75, "unit": "MPa"}
